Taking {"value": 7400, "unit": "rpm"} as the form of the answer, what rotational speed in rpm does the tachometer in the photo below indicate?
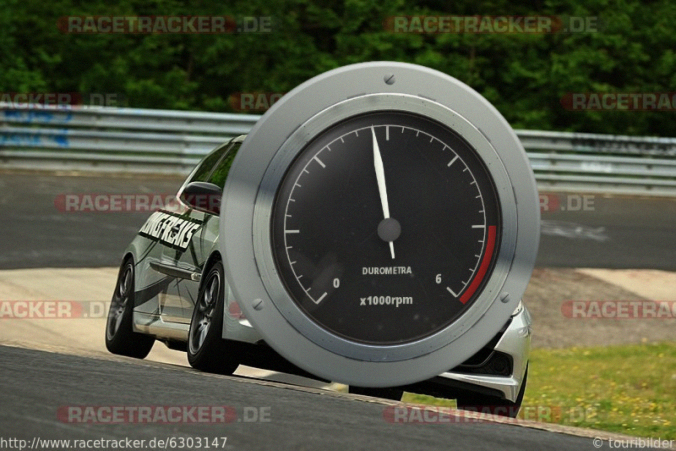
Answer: {"value": 2800, "unit": "rpm"}
